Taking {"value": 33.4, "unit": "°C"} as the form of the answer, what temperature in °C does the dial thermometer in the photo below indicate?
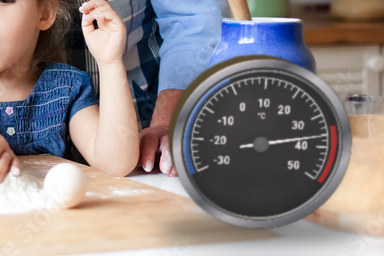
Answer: {"value": 36, "unit": "°C"}
